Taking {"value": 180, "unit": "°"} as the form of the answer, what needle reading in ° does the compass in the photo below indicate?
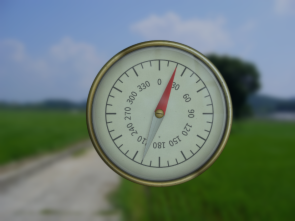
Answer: {"value": 20, "unit": "°"}
